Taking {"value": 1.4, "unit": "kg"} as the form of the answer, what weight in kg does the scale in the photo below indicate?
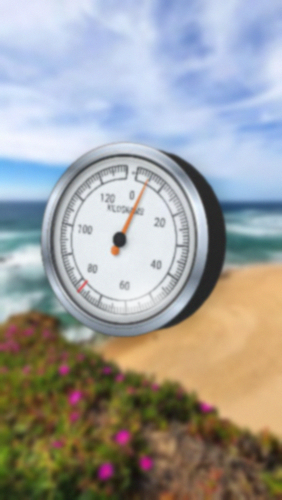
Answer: {"value": 5, "unit": "kg"}
